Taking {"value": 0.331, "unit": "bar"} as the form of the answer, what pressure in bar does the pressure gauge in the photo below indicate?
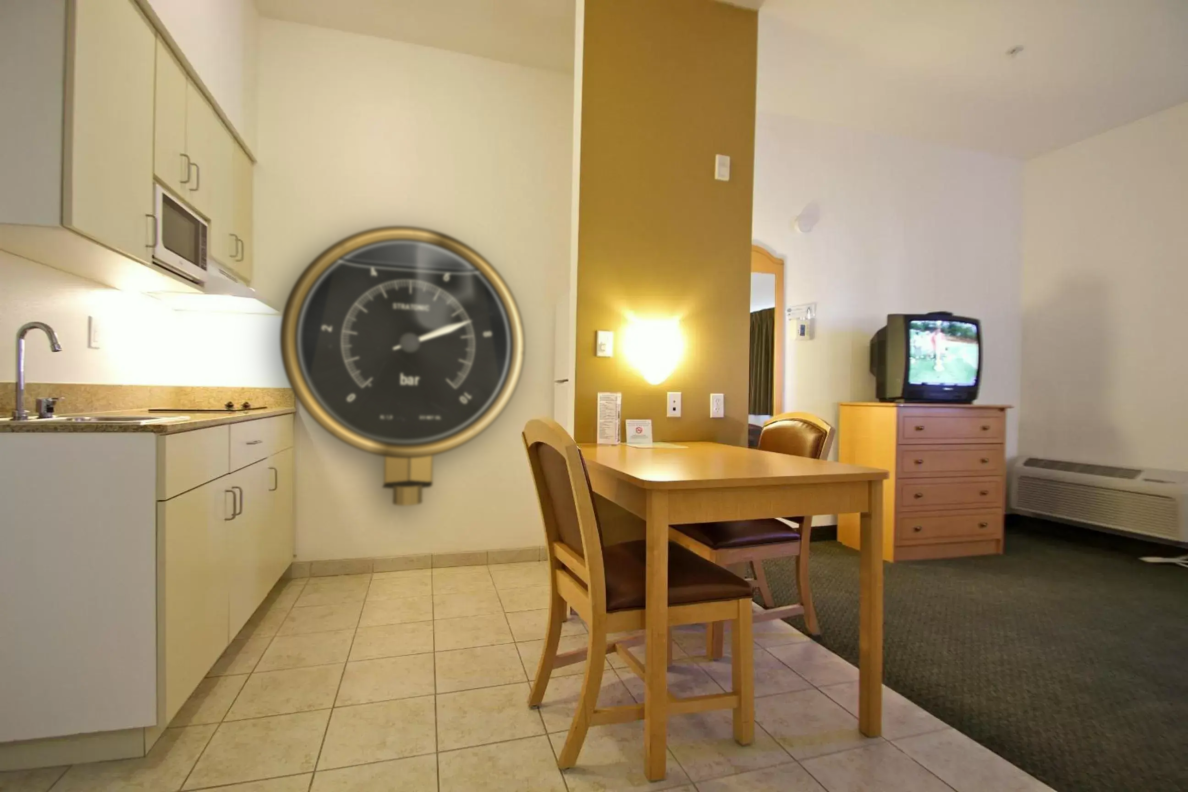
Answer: {"value": 7.5, "unit": "bar"}
